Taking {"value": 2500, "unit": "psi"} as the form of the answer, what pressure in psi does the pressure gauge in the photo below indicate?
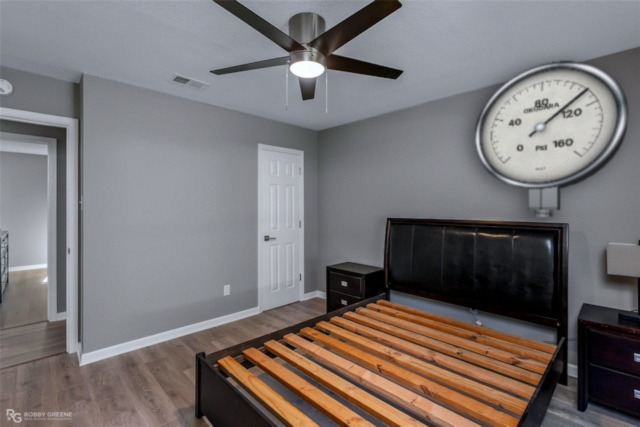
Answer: {"value": 110, "unit": "psi"}
